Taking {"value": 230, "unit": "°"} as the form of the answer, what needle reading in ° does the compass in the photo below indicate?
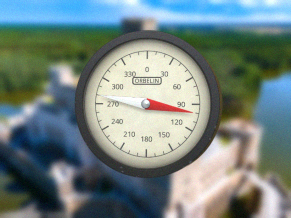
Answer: {"value": 100, "unit": "°"}
